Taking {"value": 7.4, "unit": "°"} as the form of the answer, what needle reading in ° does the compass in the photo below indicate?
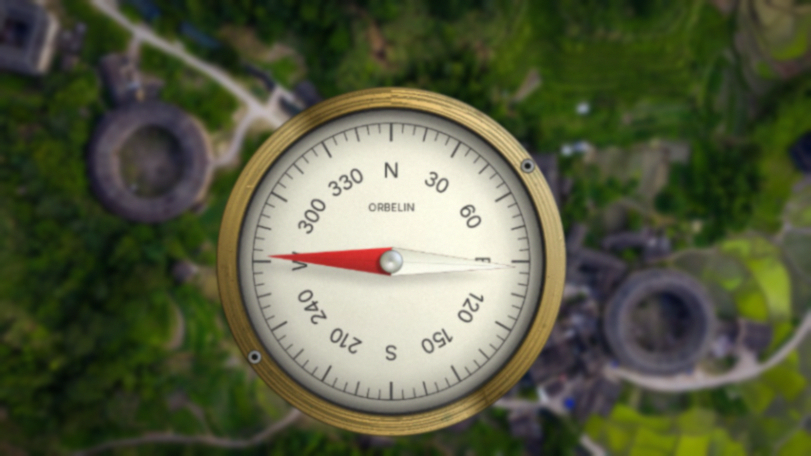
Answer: {"value": 272.5, "unit": "°"}
